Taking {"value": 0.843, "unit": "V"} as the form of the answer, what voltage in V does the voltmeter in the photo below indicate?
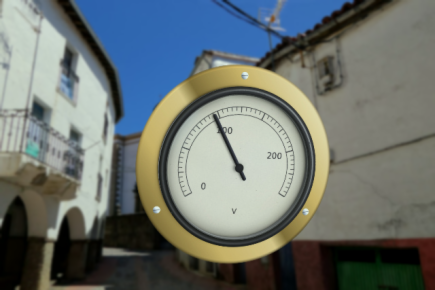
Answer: {"value": 95, "unit": "V"}
